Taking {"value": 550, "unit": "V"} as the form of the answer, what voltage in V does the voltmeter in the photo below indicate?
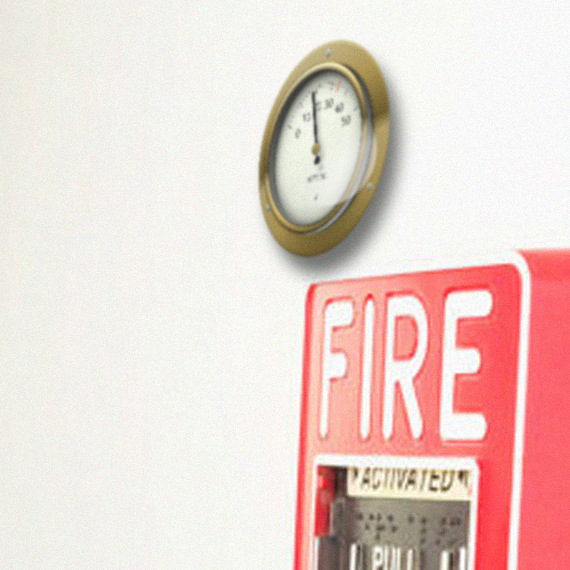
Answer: {"value": 20, "unit": "V"}
